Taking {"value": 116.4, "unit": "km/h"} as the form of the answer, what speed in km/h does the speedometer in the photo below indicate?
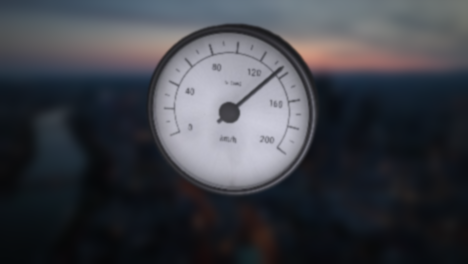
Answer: {"value": 135, "unit": "km/h"}
